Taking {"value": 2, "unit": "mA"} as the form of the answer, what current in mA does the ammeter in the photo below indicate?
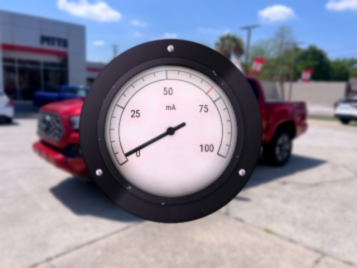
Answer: {"value": 2.5, "unit": "mA"}
